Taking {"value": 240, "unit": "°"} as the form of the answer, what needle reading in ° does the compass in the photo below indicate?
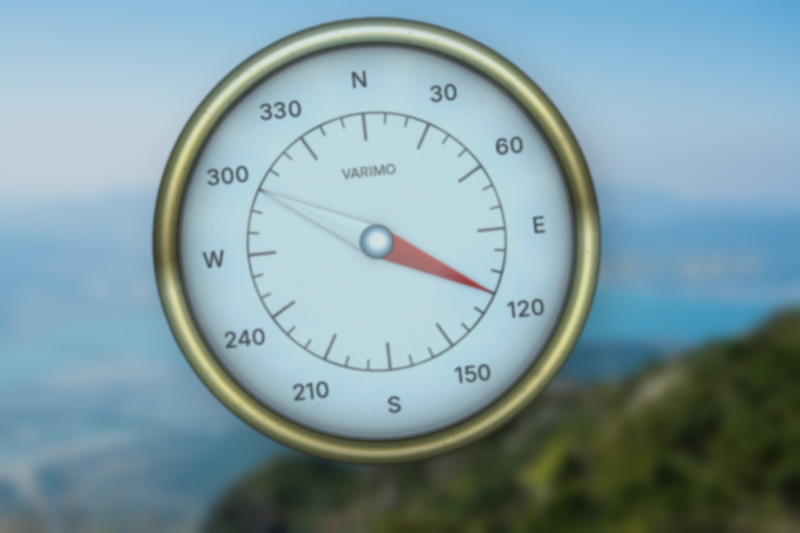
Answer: {"value": 120, "unit": "°"}
